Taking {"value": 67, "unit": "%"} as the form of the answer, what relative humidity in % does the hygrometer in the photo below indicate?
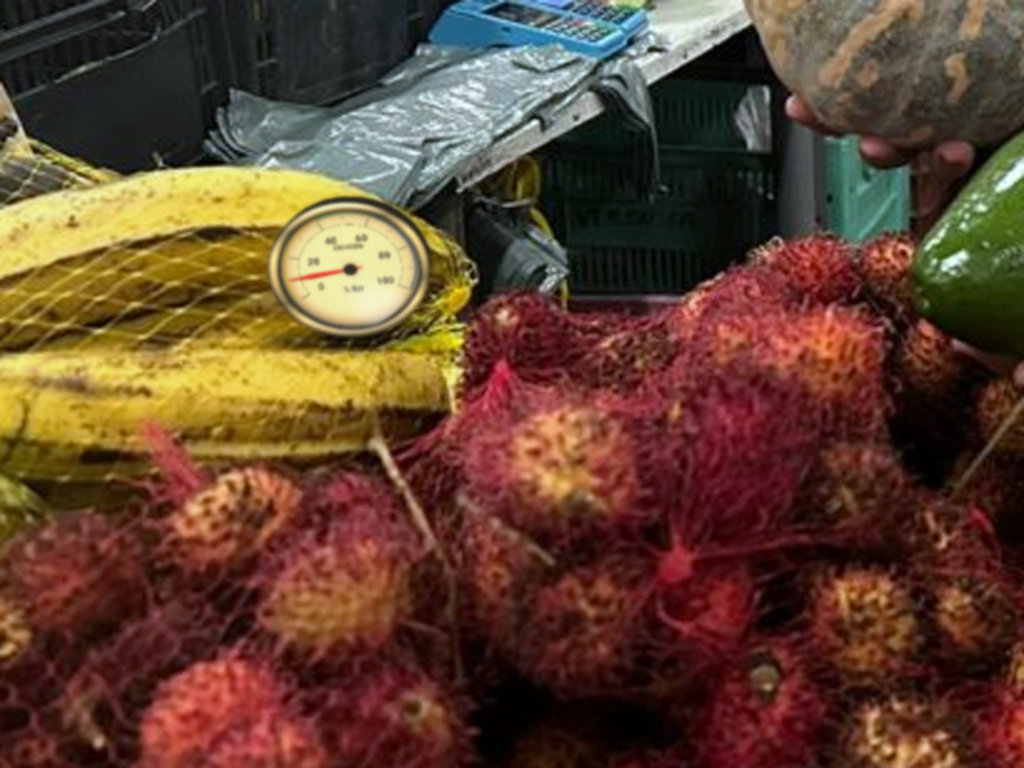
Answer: {"value": 10, "unit": "%"}
